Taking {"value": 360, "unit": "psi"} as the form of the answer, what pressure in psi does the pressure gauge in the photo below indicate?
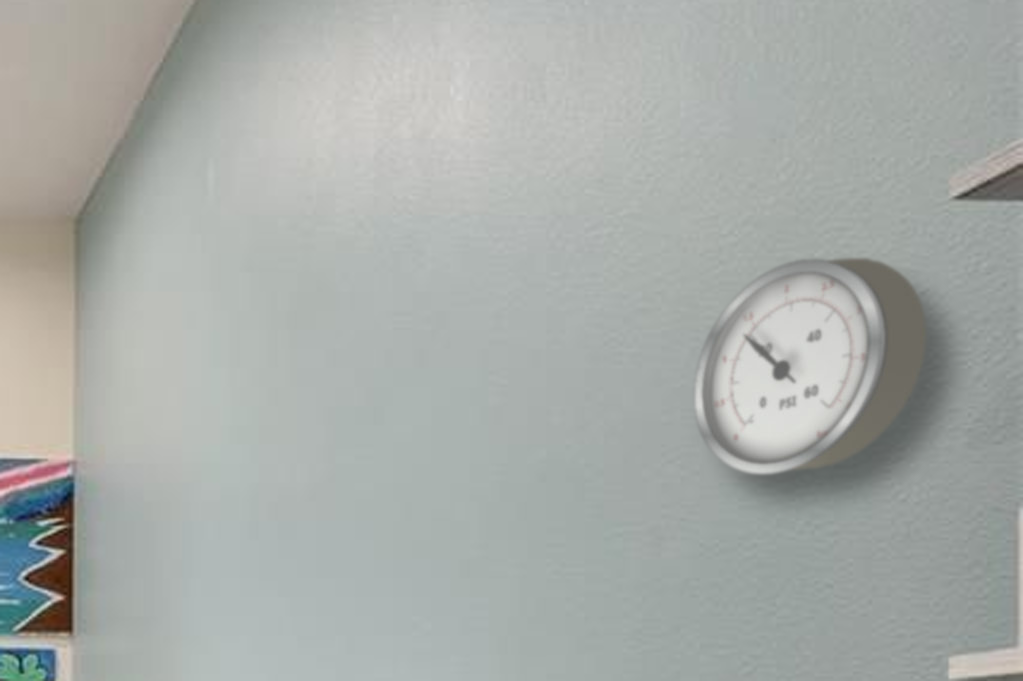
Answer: {"value": 20, "unit": "psi"}
